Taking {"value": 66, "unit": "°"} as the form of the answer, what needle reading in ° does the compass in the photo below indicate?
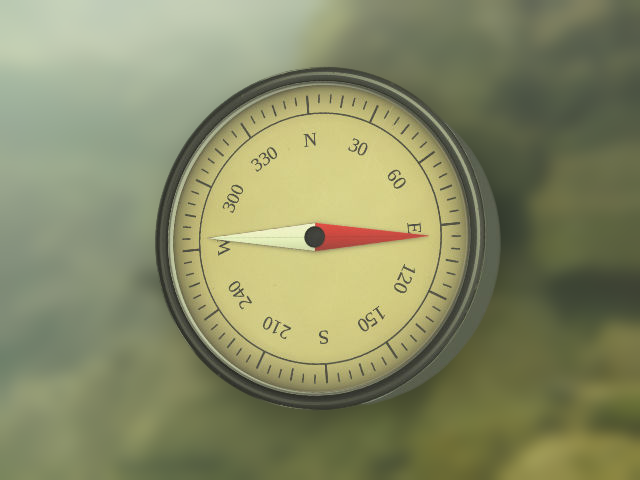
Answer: {"value": 95, "unit": "°"}
